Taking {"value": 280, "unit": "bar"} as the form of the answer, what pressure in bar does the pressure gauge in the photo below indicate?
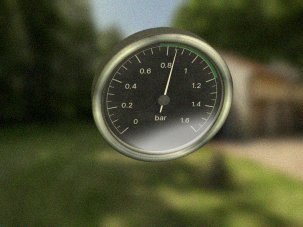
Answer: {"value": 0.85, "unit": "bar"}
